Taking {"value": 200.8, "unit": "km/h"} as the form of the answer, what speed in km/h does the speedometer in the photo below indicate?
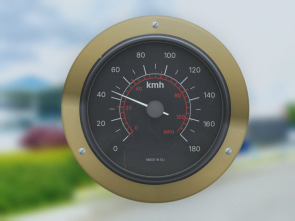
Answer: {"value": 45, "unit": "km/h"}
